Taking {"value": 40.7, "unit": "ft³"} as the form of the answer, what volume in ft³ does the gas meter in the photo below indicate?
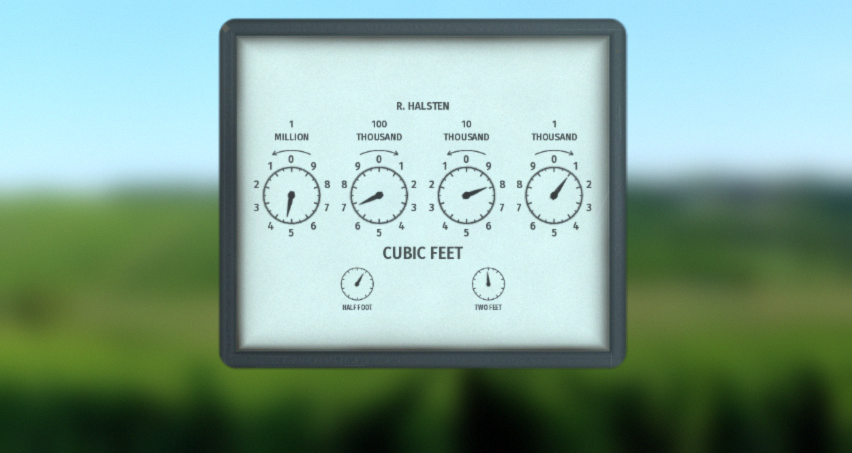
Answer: {"value": 468100, "unit": "ft³"}
